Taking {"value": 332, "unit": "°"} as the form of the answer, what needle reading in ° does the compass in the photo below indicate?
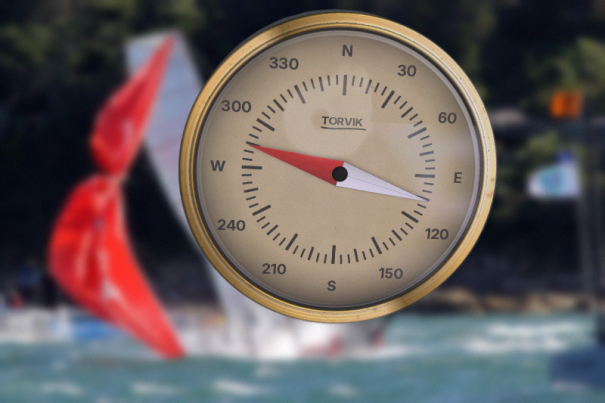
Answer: {"value": 285, "unit": "°"}
